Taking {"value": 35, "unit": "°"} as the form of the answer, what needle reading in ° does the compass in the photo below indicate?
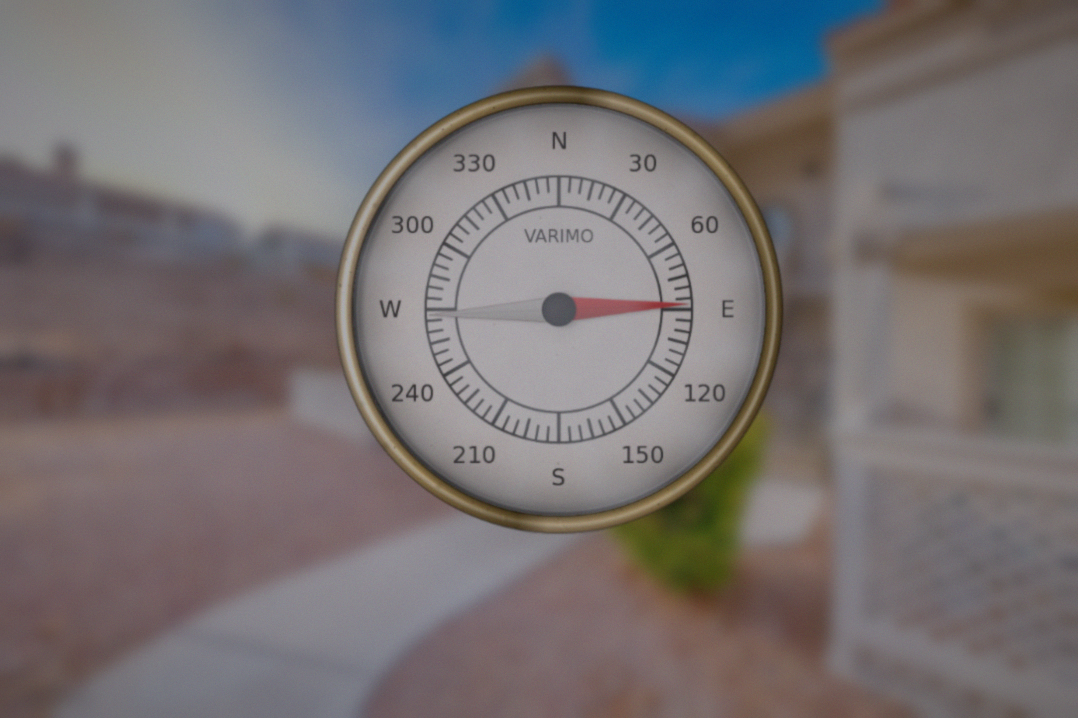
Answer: {"value": 87.5, "unit": "°"}
